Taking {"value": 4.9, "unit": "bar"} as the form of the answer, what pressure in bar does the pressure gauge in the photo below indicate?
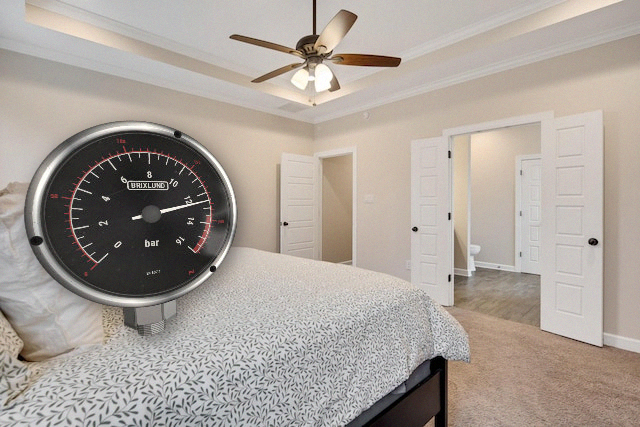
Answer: {"value": 12.5, "unit": "bar"}
